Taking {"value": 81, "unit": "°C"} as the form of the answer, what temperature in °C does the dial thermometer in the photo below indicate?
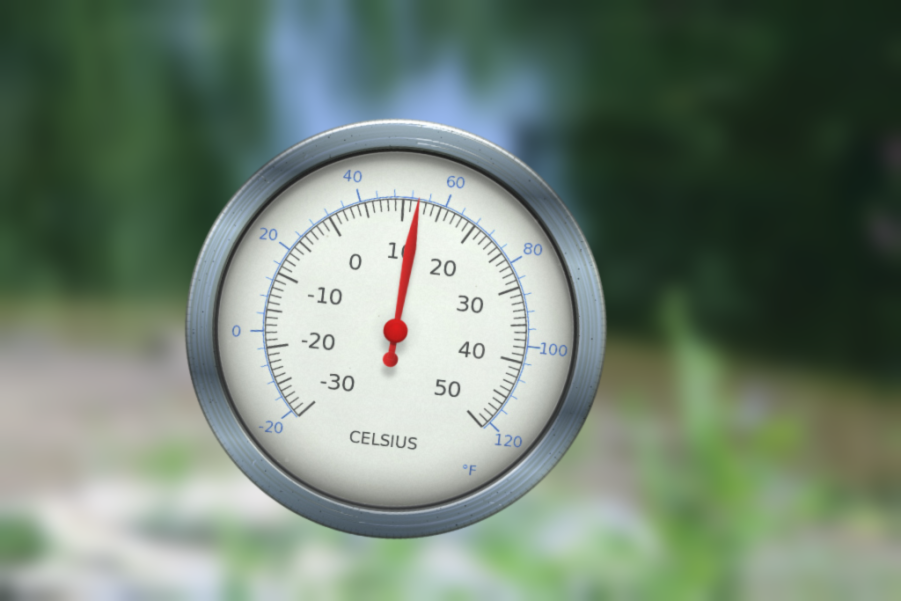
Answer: {"value": 12, "unit": "°C"}
